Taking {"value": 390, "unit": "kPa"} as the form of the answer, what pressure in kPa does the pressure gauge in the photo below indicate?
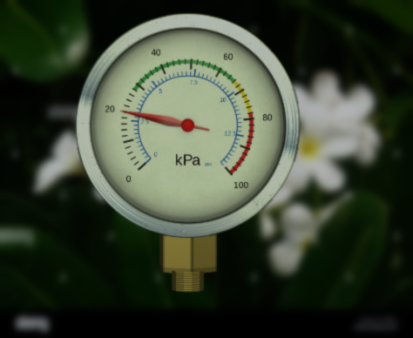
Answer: {"value": 20, "unit": "kPa"}
